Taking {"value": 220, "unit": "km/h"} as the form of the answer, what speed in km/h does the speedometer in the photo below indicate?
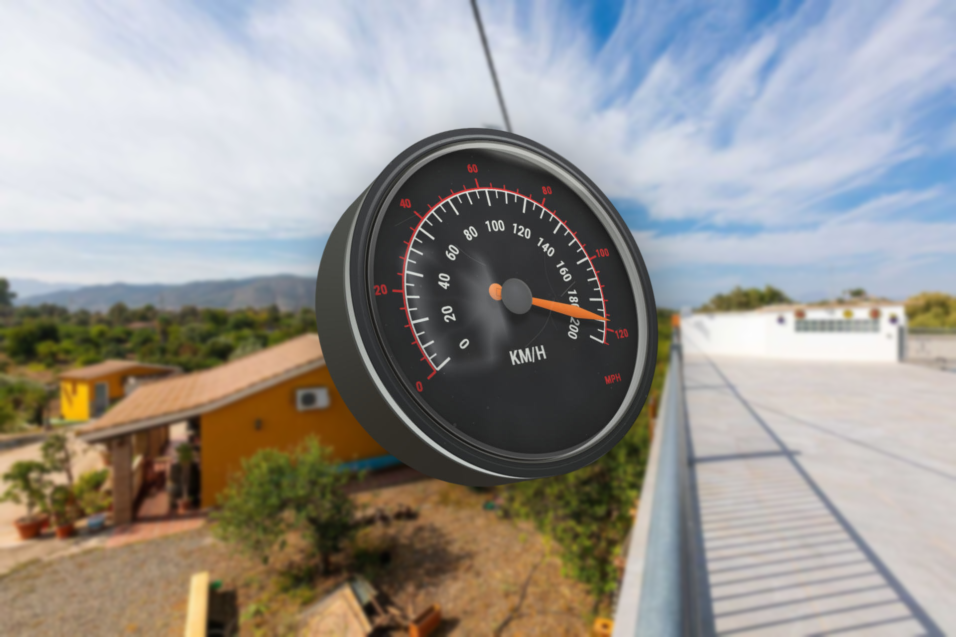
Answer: {"value": 190, "unit": "km/h"}
